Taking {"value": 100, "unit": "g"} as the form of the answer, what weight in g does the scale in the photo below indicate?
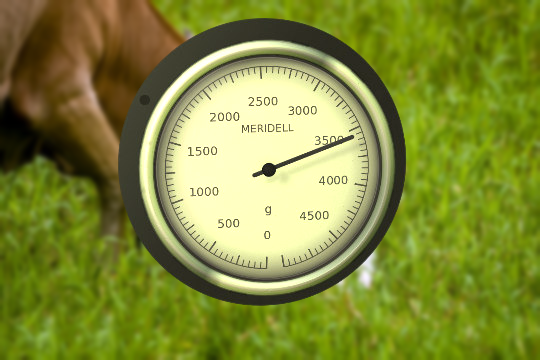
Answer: {"value": 3550, "unit": "g"}
